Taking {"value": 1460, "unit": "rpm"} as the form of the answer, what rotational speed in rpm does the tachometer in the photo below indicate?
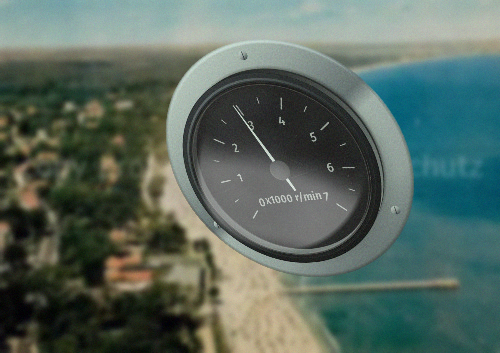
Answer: {"value": 3000, "unit": "rpm"}
